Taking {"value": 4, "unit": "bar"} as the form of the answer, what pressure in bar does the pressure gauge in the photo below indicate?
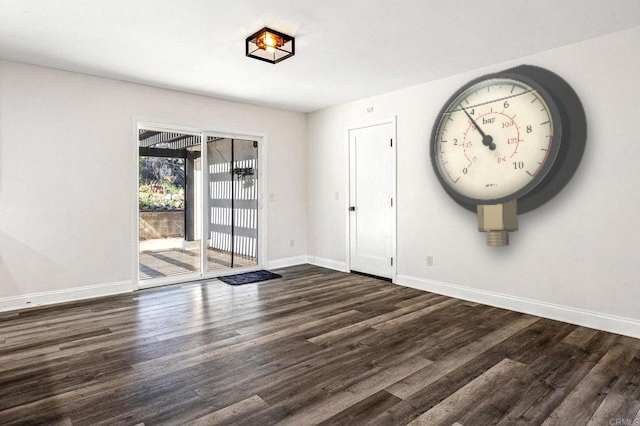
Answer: {"value": 3.75, "unit": "bar"}
